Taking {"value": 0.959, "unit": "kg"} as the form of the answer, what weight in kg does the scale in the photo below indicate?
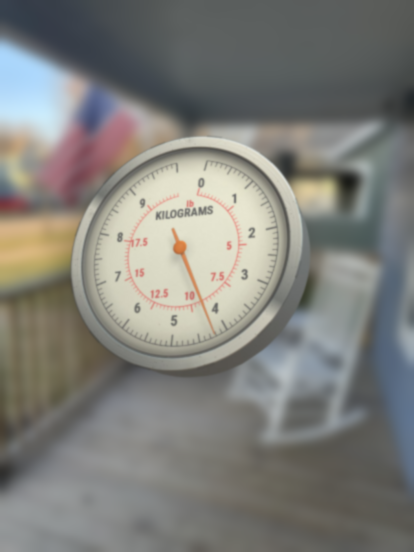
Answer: {"value": 4.2, "unit": "kg"}
